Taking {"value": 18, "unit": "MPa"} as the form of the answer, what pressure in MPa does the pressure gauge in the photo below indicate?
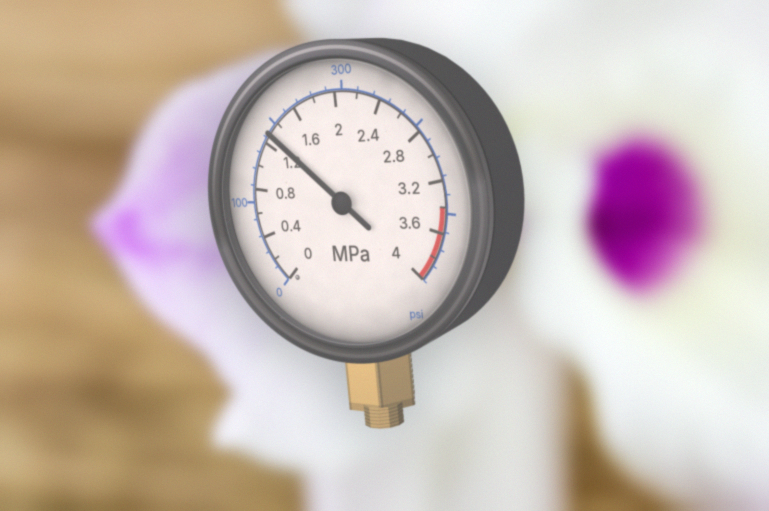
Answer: {"value": 1.3, "unit": "MPa"}
